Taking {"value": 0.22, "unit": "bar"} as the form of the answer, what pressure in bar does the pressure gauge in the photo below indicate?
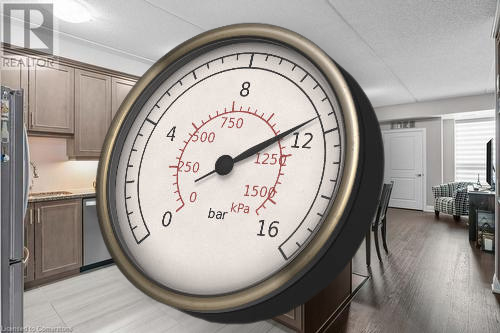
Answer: {"value": 11.5, "unit": "bar"}
